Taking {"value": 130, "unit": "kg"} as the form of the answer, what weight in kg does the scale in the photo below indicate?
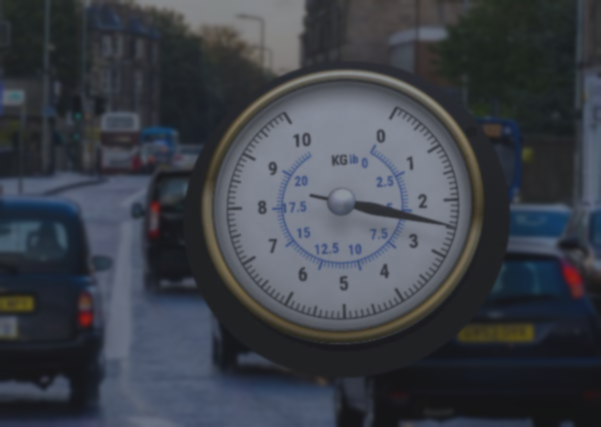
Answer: {"value": 2.5, "unit": "kg"}
